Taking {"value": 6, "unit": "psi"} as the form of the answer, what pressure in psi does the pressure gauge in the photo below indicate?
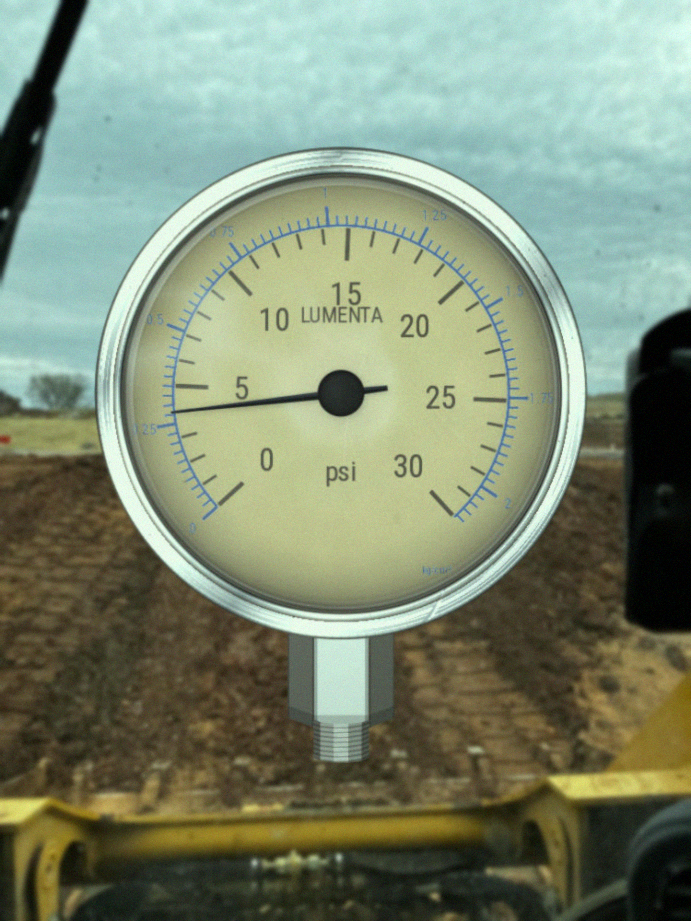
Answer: {"value": 4, "unit": "psi"}
